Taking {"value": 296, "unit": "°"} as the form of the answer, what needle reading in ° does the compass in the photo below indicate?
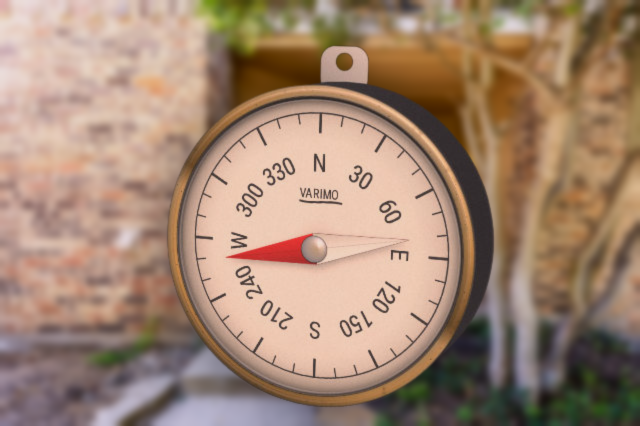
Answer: {"value": 260, "unit": "°"}
